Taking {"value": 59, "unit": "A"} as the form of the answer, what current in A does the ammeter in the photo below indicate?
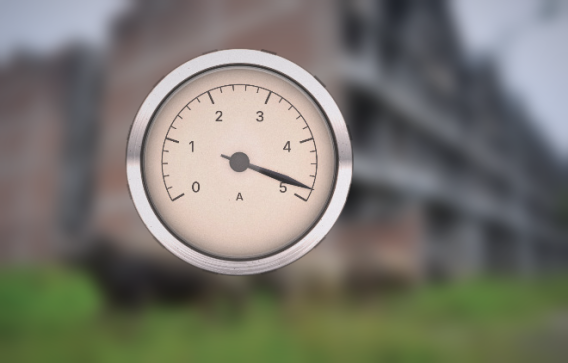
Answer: {"value": 4.8, "unit": "A"}
